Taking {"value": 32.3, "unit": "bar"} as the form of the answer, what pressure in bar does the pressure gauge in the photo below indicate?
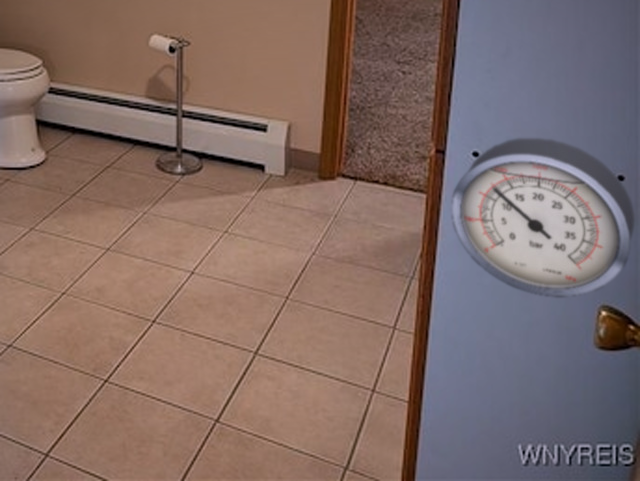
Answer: {"value": 12.5, "unit": "bar"}
